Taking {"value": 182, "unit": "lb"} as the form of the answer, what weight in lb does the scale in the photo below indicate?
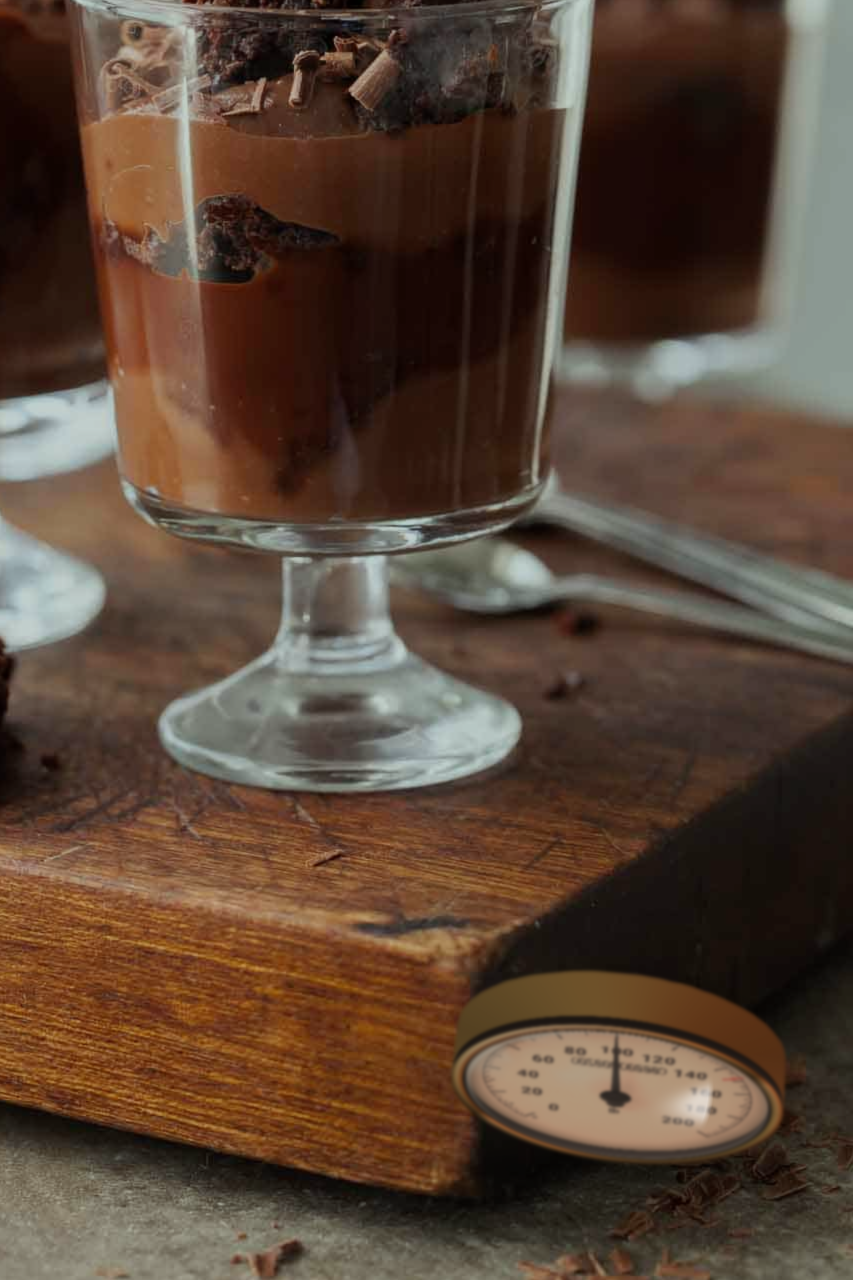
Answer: {"value": 100, "unit": "lb"}
